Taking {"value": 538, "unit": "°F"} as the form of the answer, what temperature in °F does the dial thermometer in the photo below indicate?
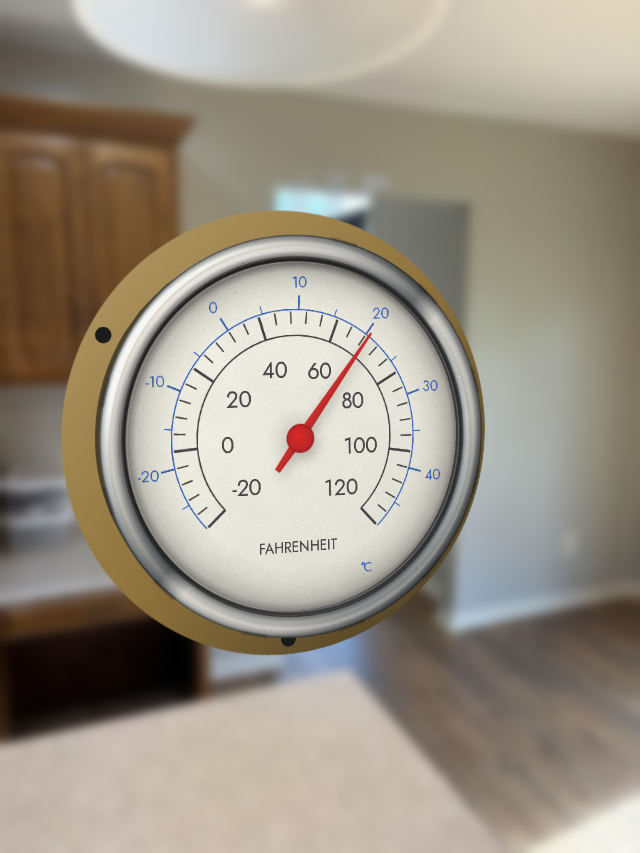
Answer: {"value": 68, "unit": "°F"}
